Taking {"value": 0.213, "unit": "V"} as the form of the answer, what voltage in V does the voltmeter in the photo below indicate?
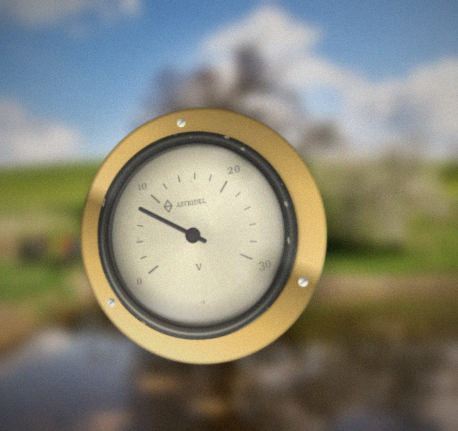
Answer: {"value": 8, "unit": "V"}
